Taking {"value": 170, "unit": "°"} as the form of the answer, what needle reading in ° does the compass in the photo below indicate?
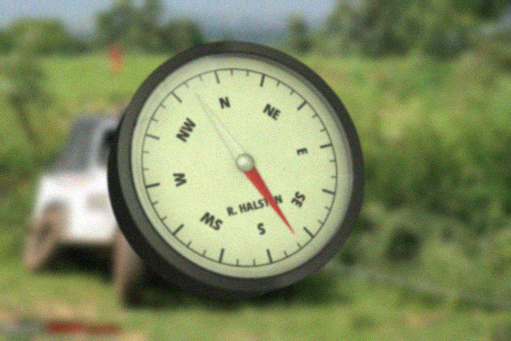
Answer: {"value": 160, "unit": "°"}
